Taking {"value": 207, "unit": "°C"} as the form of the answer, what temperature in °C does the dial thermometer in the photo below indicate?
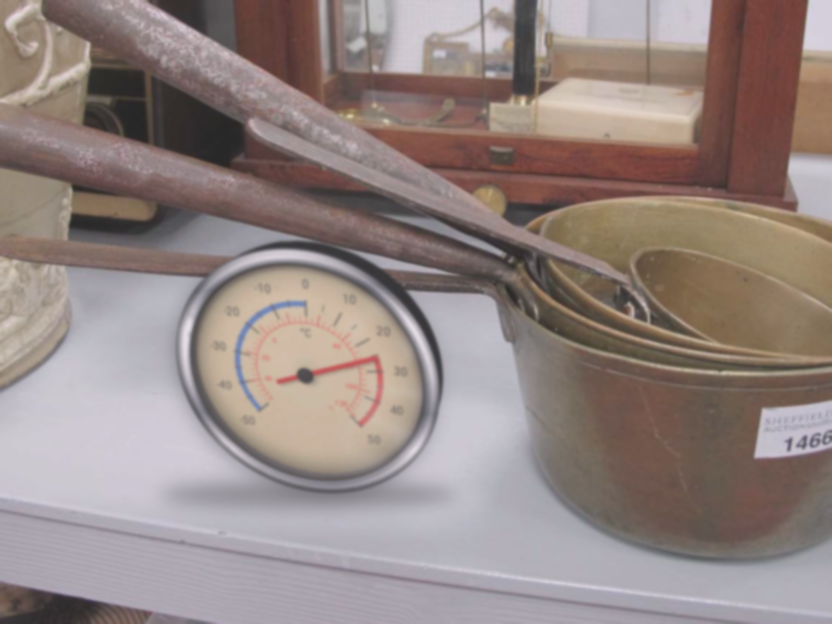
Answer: {"value": 25, "unit": "°C"}
